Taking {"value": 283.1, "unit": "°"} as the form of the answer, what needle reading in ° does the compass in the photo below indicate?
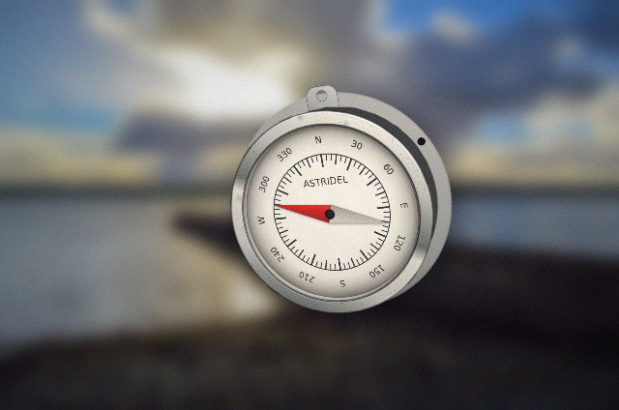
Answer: {"value": 285, "unit": "°"}
